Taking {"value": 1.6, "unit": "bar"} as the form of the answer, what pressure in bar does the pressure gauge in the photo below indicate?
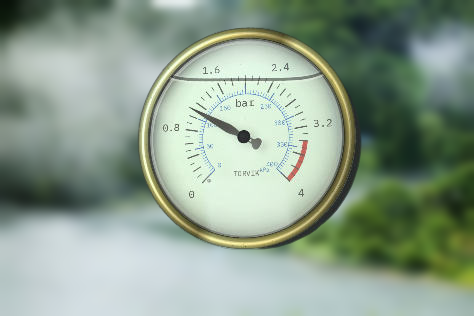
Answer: {"value": 1.1, "unit": "bar"}
